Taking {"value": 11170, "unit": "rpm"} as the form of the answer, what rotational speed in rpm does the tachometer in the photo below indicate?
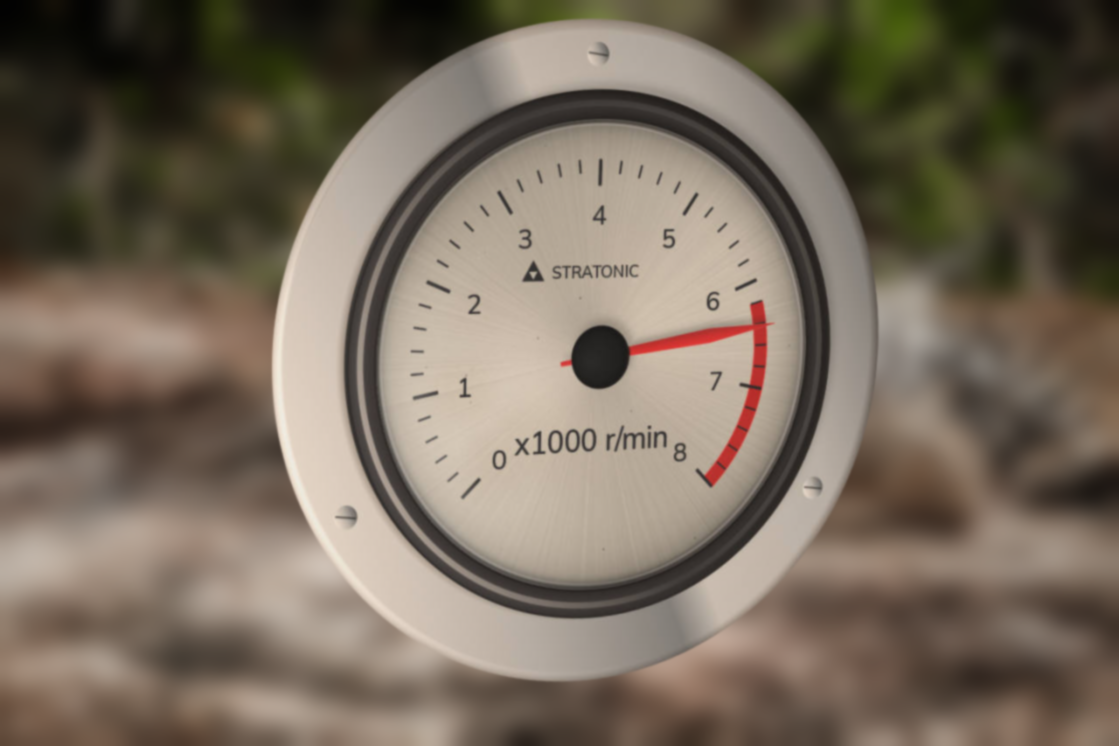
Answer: {"value": 6400, "unit": "rpm"}
